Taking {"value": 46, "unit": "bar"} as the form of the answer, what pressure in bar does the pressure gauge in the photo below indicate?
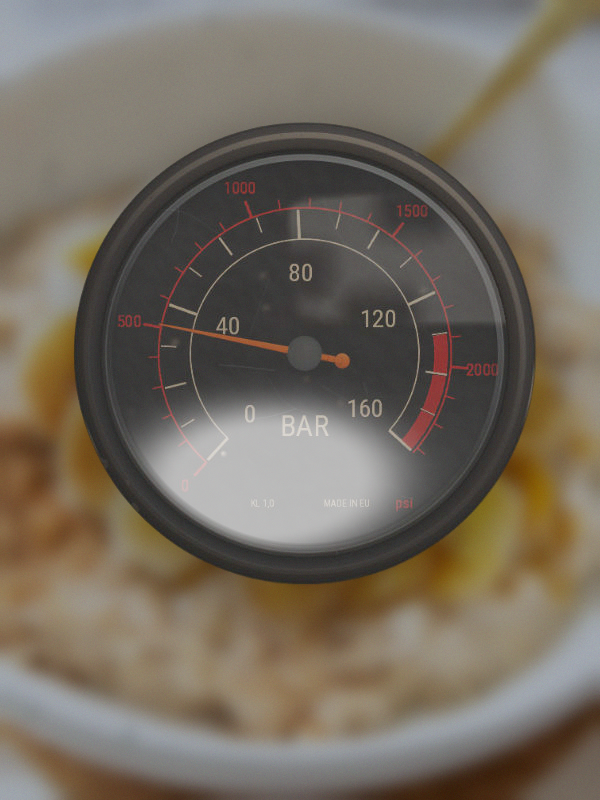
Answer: {"value": 35, "unit": "bar"}
